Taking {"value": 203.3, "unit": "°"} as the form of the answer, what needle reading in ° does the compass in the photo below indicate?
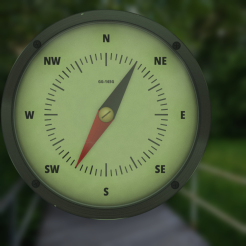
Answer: {"value": 210, "unit": "°"}
